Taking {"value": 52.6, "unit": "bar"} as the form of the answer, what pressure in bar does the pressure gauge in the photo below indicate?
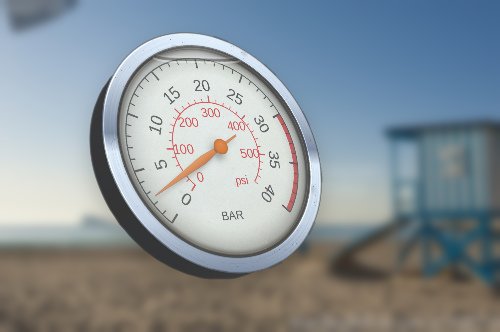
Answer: {"value": 2.5, "unit": "bar"}
